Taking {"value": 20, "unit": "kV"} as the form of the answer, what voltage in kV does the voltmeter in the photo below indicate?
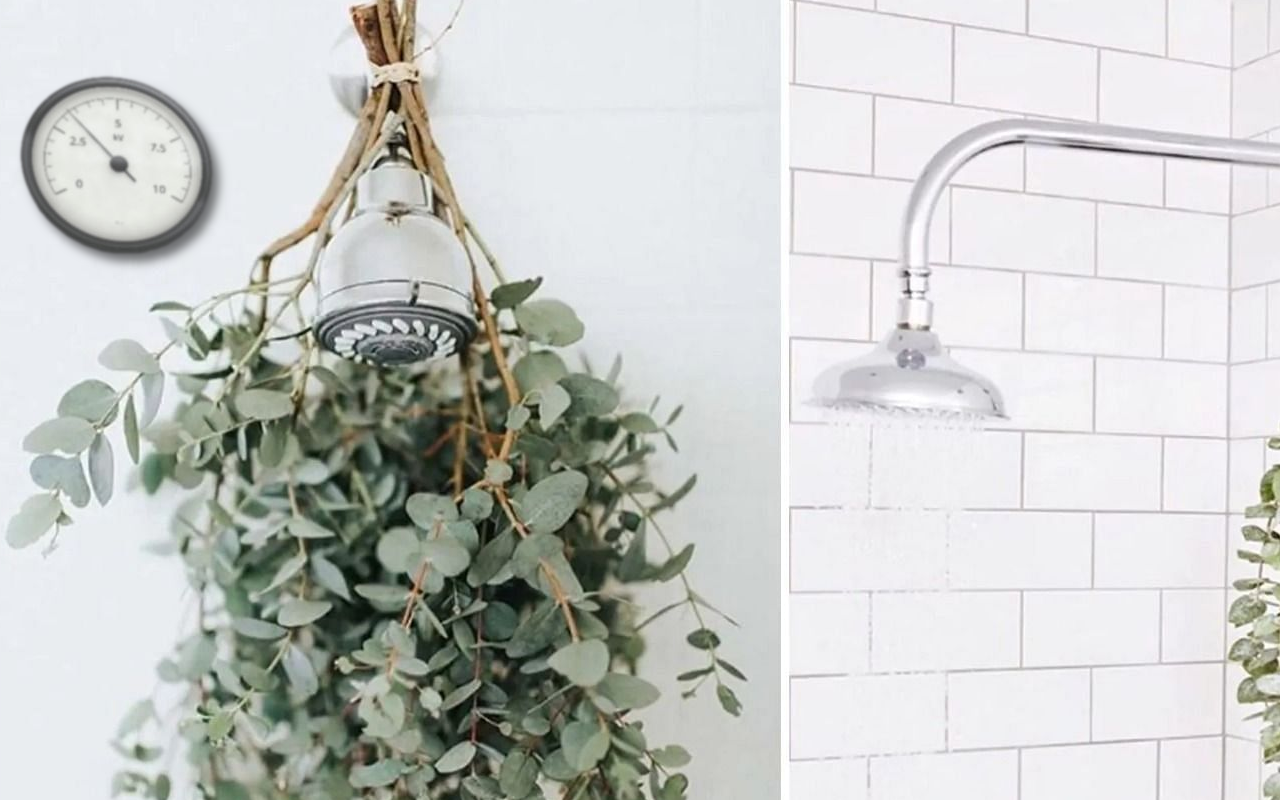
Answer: {"value": 3.25, "unit": "kV"}
